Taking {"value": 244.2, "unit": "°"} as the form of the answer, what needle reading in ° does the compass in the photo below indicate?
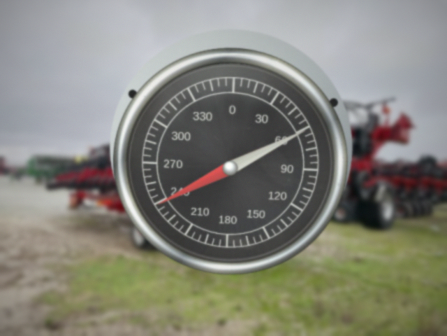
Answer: {"value": 240, "unit": "°"}
